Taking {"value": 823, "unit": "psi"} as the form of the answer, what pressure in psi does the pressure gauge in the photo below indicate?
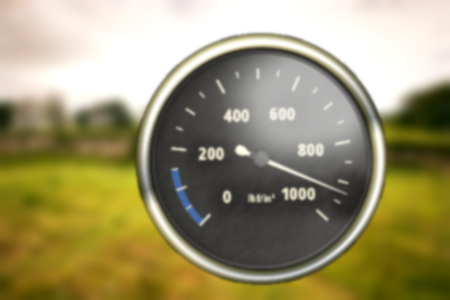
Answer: {"value": 925, "unit": "psi"}
